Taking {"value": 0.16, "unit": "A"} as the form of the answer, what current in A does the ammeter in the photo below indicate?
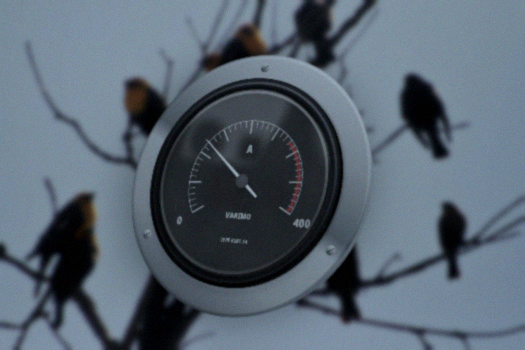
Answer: {"value": 120, "unit": "A"}
